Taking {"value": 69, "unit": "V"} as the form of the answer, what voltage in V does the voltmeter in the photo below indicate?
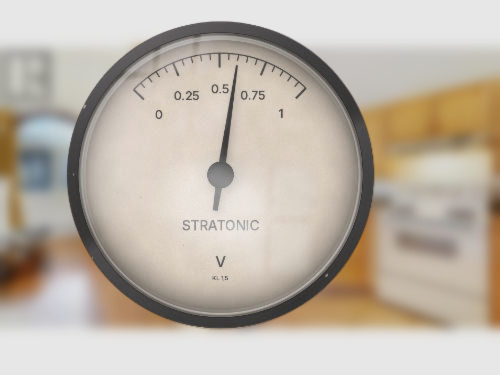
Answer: {"value": 0.6, "unit": "V"}
